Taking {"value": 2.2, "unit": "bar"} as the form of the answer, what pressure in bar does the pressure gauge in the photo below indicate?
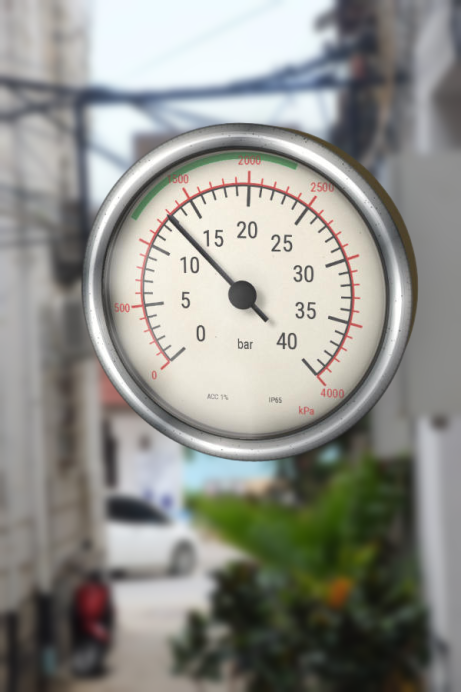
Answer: {"value": 13, "unit": "bar"}
